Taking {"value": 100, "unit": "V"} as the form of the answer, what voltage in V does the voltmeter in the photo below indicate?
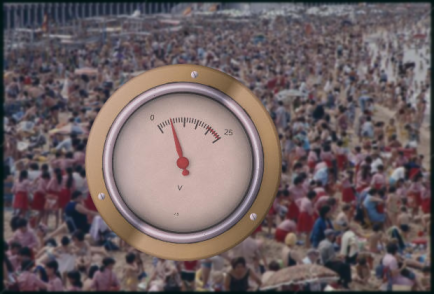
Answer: {"value": 5, "unit": "V"}
